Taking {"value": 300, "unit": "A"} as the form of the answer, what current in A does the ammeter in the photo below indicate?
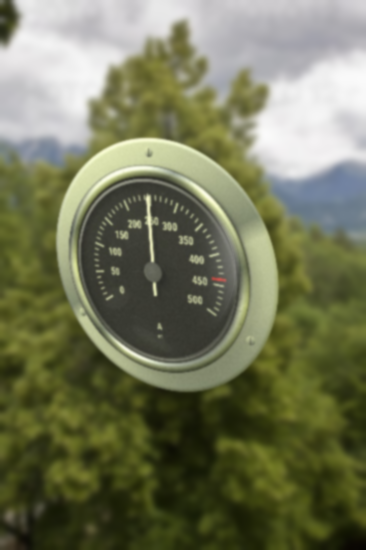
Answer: {"value": 250, "unit": "A"}
